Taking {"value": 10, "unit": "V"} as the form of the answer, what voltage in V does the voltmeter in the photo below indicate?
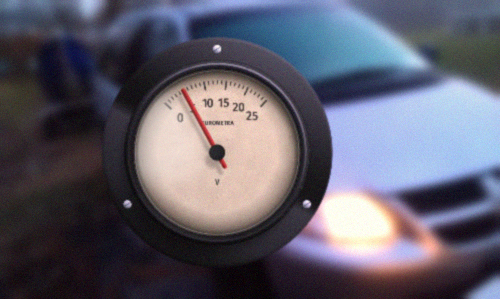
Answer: {"value": 5, "unit": "V"}
